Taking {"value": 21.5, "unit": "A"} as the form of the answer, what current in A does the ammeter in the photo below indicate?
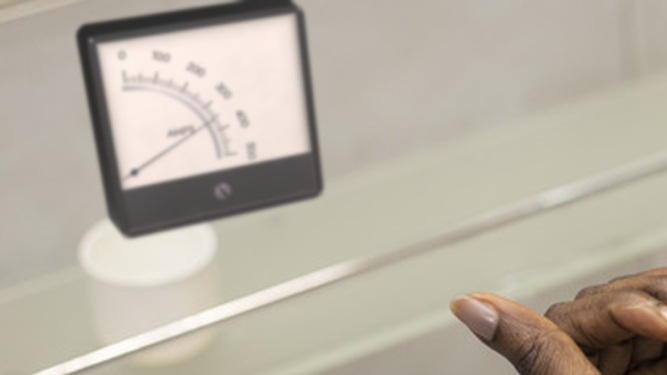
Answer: {"value": 350, "unit": "A"}
